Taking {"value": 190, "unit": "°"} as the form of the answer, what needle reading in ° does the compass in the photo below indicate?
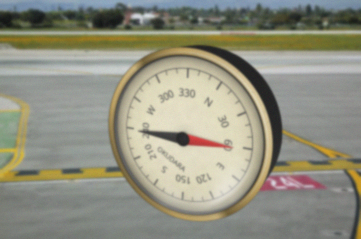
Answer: {"value": 60, "unit": "°"}
